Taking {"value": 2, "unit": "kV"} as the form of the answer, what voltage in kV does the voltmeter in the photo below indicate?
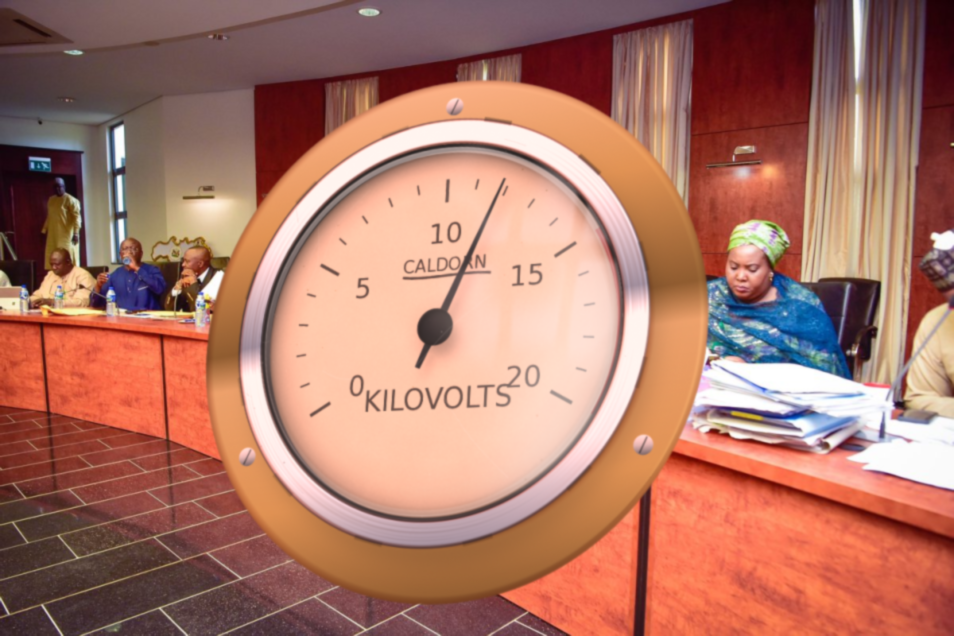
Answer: {"value": 12, "unit": "kV"}
